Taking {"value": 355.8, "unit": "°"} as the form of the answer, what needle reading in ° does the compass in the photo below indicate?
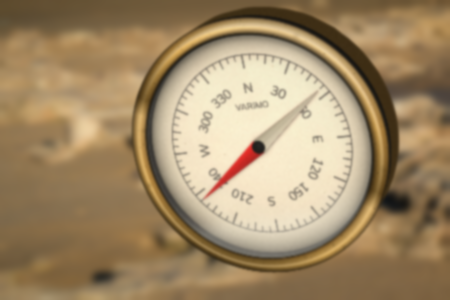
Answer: {"value": 235, "unit": "°"}
